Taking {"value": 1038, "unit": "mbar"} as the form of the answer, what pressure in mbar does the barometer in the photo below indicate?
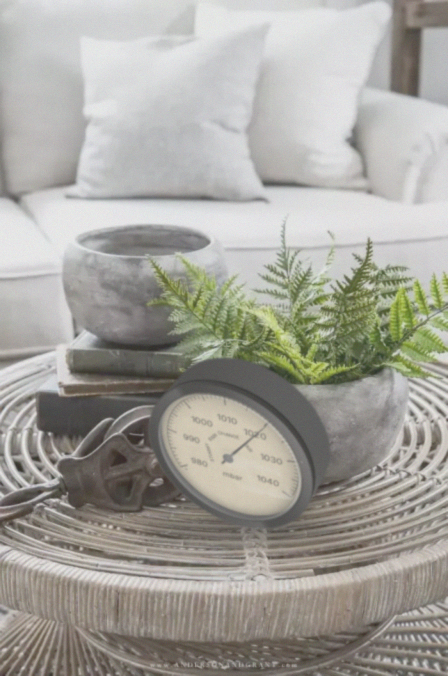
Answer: {"value": 1020, "unit": "mbar"}
